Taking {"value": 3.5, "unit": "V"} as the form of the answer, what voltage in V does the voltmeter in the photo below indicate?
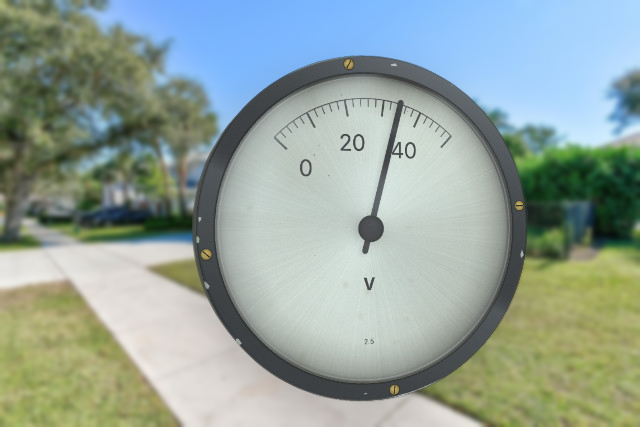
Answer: {"value": 34, "unit": "V"}
